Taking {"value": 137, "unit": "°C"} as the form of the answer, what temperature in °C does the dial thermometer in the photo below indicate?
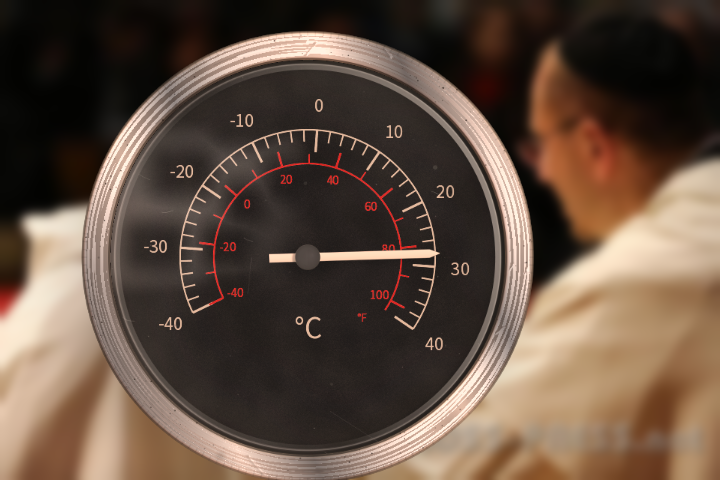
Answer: {"value": 28, "unit": "°C"}
